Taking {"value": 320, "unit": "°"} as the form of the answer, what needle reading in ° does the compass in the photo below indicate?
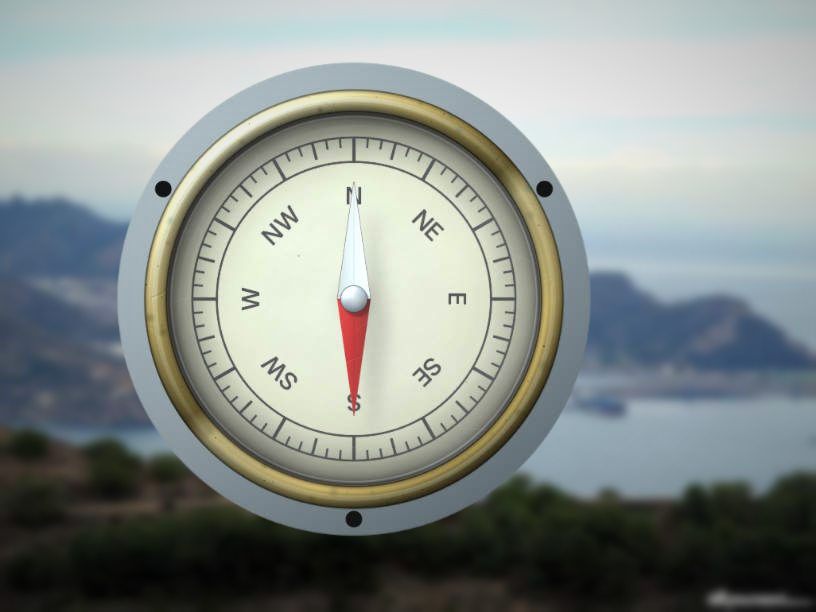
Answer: {"value": 180, "unit": "°"}
